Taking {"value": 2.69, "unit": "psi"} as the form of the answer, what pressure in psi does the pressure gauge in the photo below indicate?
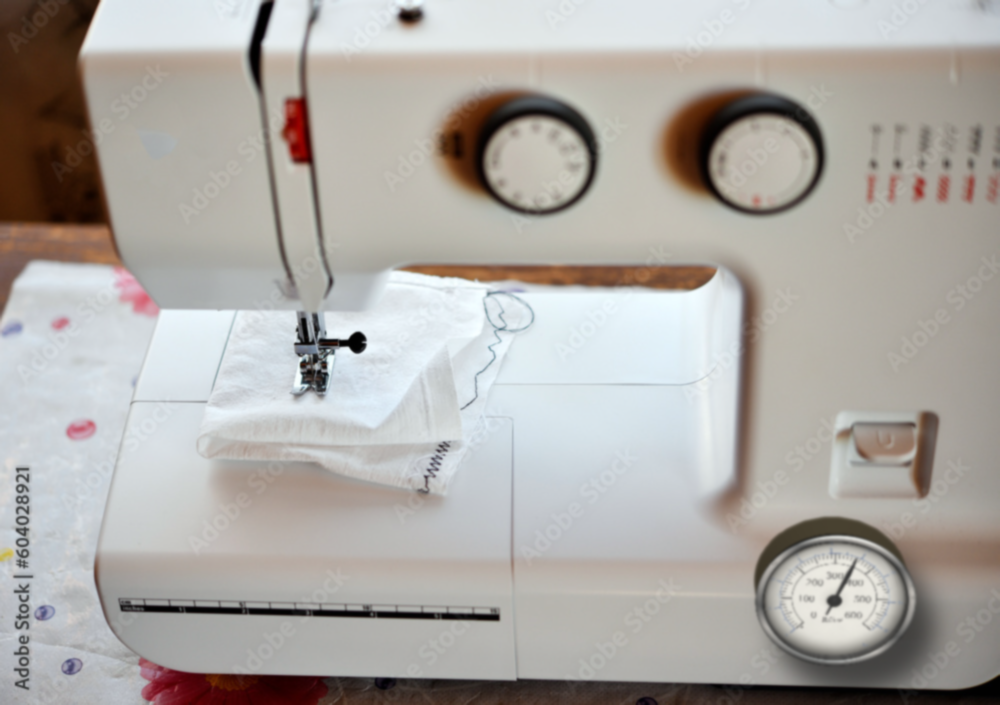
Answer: {"value": 350, "unit": "psi"}
